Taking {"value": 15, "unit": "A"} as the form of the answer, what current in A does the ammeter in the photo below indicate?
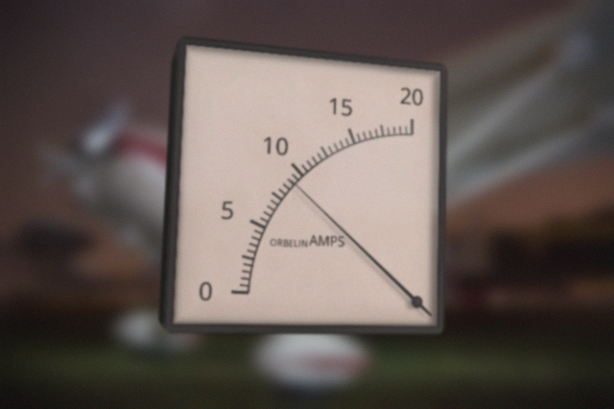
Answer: {"value": 9, "unit": "A"}
